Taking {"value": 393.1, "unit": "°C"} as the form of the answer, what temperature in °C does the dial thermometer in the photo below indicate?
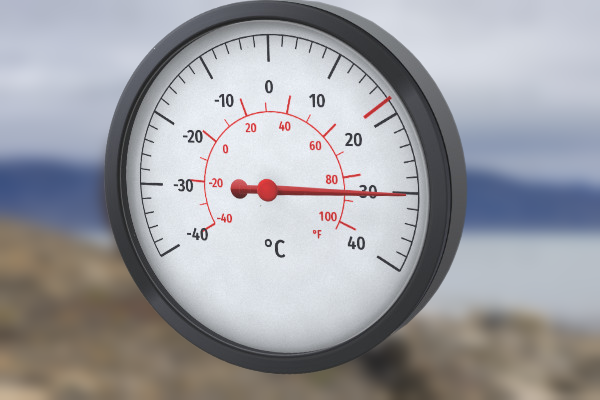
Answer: {"value": 30, "unit": "°C"}
